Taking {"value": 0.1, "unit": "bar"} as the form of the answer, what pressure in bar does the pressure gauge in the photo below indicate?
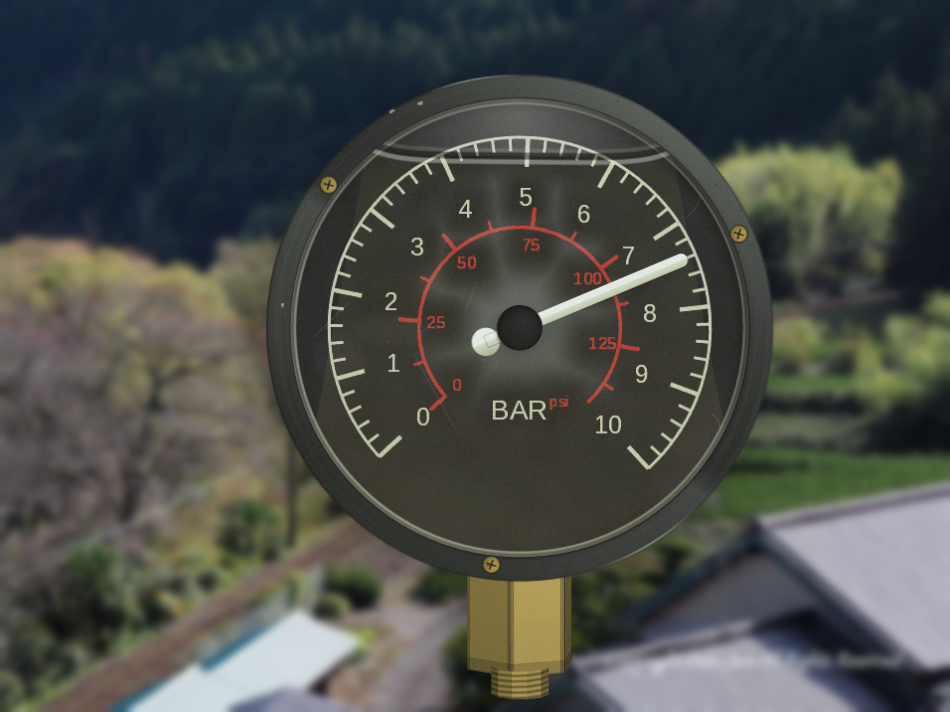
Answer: {"value": 7.4, "unit": "bar"}
